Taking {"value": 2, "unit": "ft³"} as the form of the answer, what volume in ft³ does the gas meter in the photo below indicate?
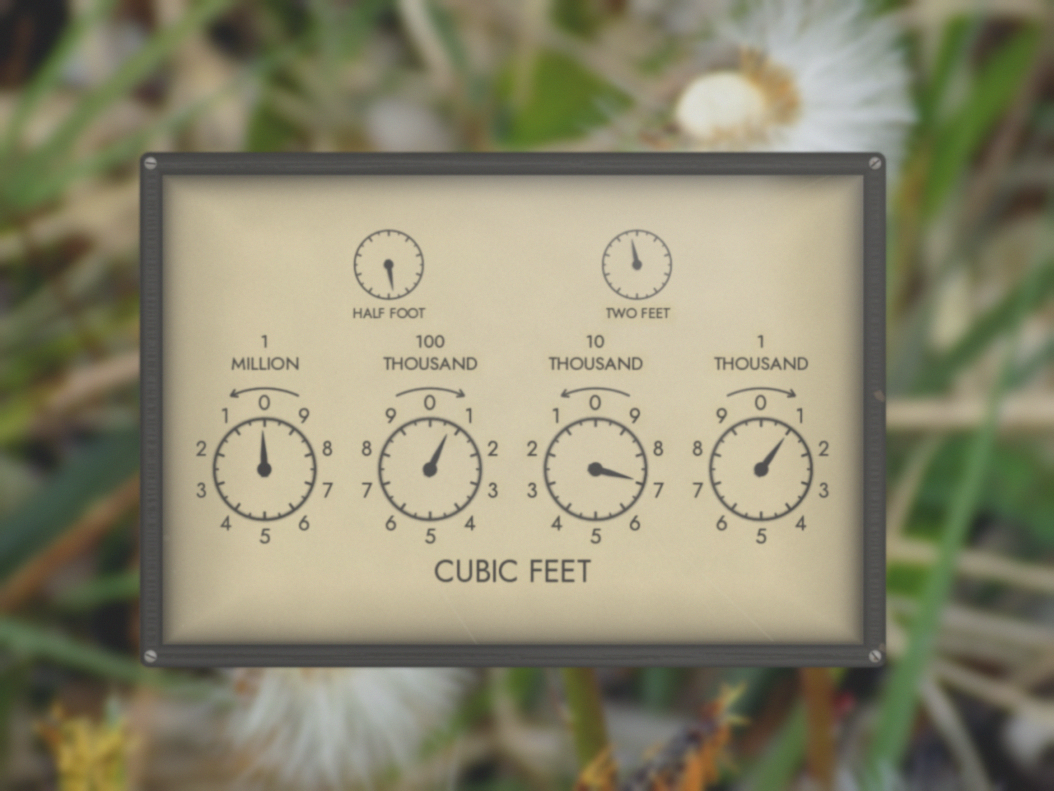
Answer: {"value": 7100, "unit": "ft³"}
